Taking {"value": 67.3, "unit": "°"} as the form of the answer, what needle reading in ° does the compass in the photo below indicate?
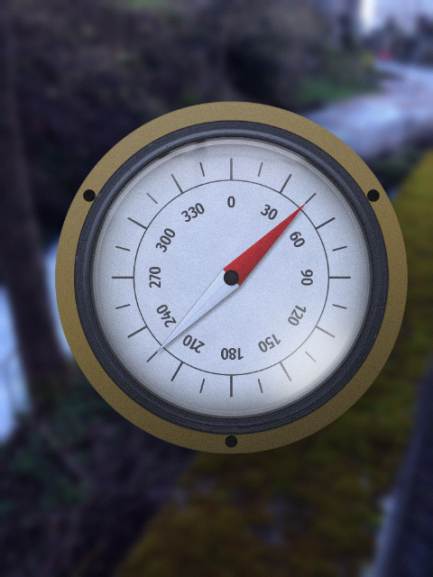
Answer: {"value": 45, "unit": "°"}
